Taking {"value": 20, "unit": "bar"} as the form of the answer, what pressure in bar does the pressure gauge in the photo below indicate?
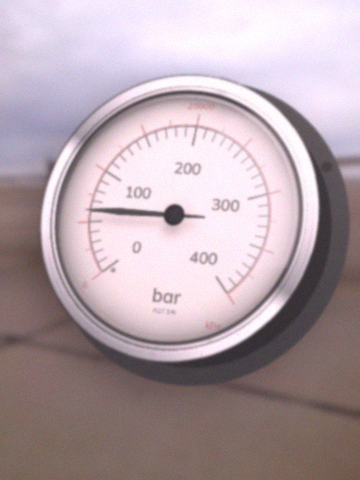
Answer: {"value": 60, "unit": "bar"}
